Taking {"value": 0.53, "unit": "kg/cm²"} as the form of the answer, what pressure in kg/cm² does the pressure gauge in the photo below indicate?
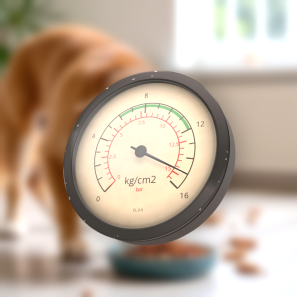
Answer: {"value": 15, "unit": "kg/cm²"}
